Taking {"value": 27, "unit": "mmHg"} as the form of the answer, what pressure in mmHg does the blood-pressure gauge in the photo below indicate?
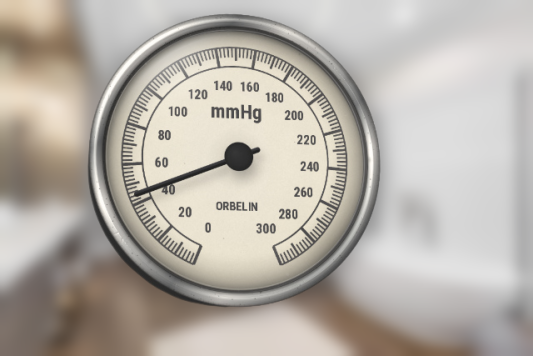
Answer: {"value": 44, "unit": "mmHg"}
